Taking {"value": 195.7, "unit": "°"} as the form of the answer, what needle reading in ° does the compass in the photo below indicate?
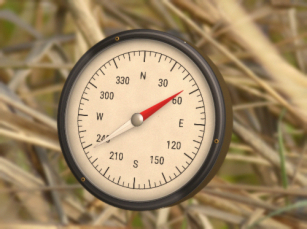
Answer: {"value": 55, "unit": "°"}
